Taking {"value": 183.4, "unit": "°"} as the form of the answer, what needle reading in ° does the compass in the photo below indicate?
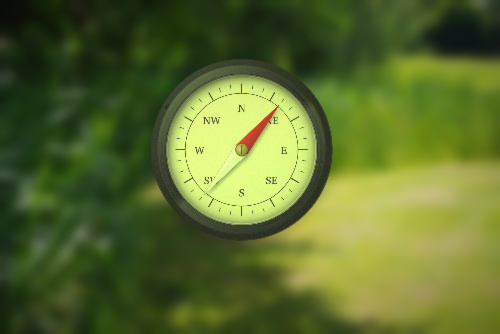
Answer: {"value": 40, "unit": "°"}
